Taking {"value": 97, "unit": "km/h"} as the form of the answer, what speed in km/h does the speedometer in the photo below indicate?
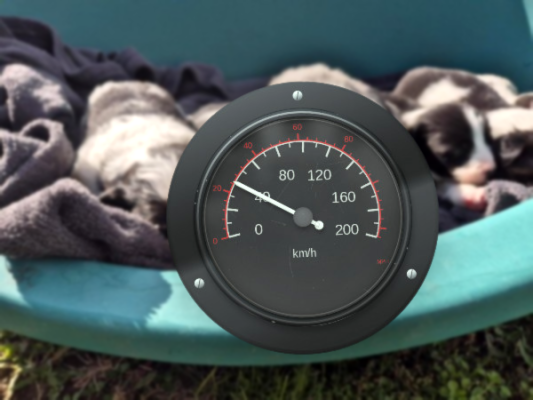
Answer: {"value": 40, "unit": "km/h"}
